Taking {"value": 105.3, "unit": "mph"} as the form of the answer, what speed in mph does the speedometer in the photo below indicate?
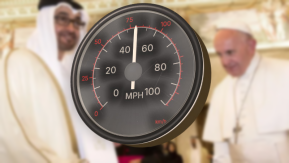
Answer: {"value": 50, "unit": "mph"}
